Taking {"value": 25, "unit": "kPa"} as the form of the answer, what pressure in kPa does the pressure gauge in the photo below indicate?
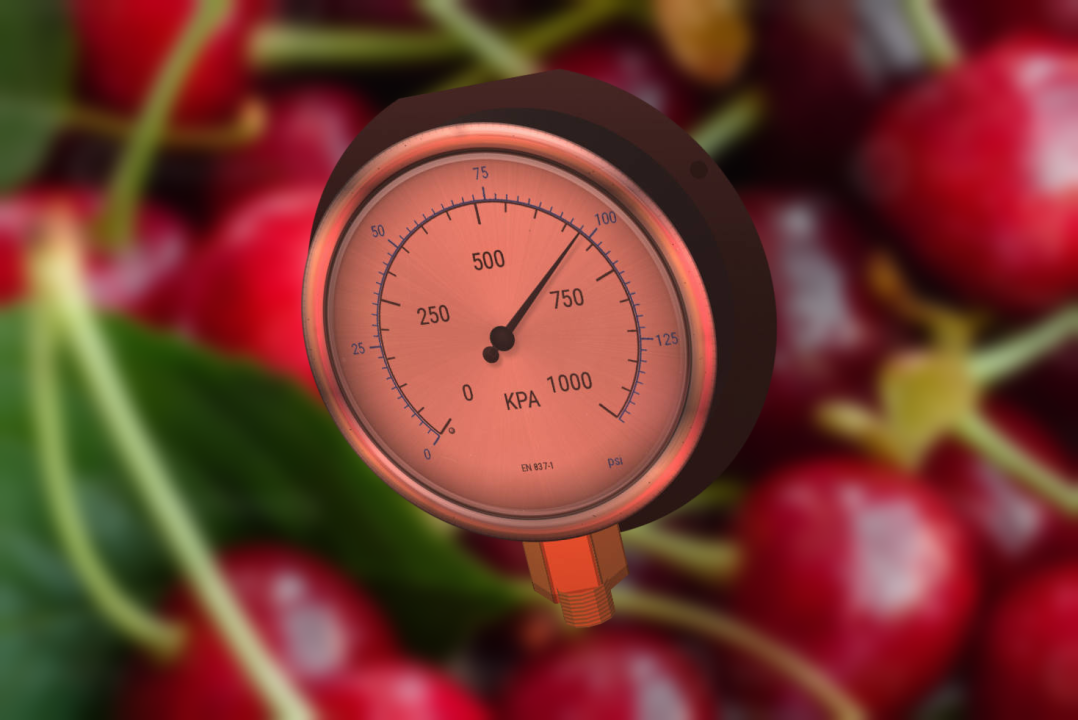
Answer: {"value": 675, "unit": "kPa"}
